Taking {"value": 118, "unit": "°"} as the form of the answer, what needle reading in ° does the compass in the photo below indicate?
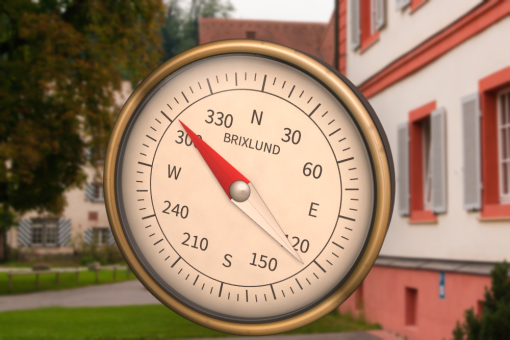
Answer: {"value": 305, "unit": "°"}
